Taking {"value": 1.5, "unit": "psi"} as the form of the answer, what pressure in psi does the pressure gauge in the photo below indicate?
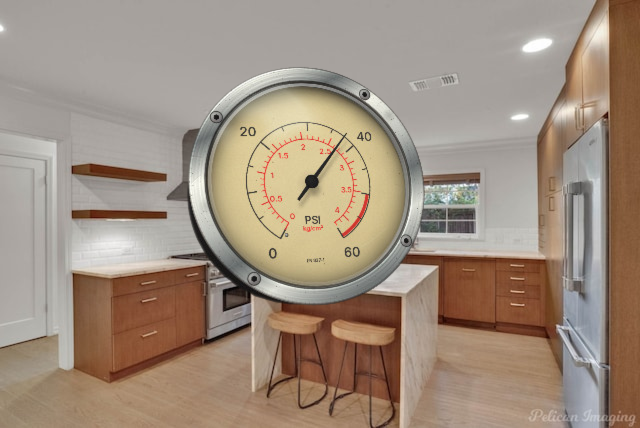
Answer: {"value": 37.5, "unit": "psi"}
